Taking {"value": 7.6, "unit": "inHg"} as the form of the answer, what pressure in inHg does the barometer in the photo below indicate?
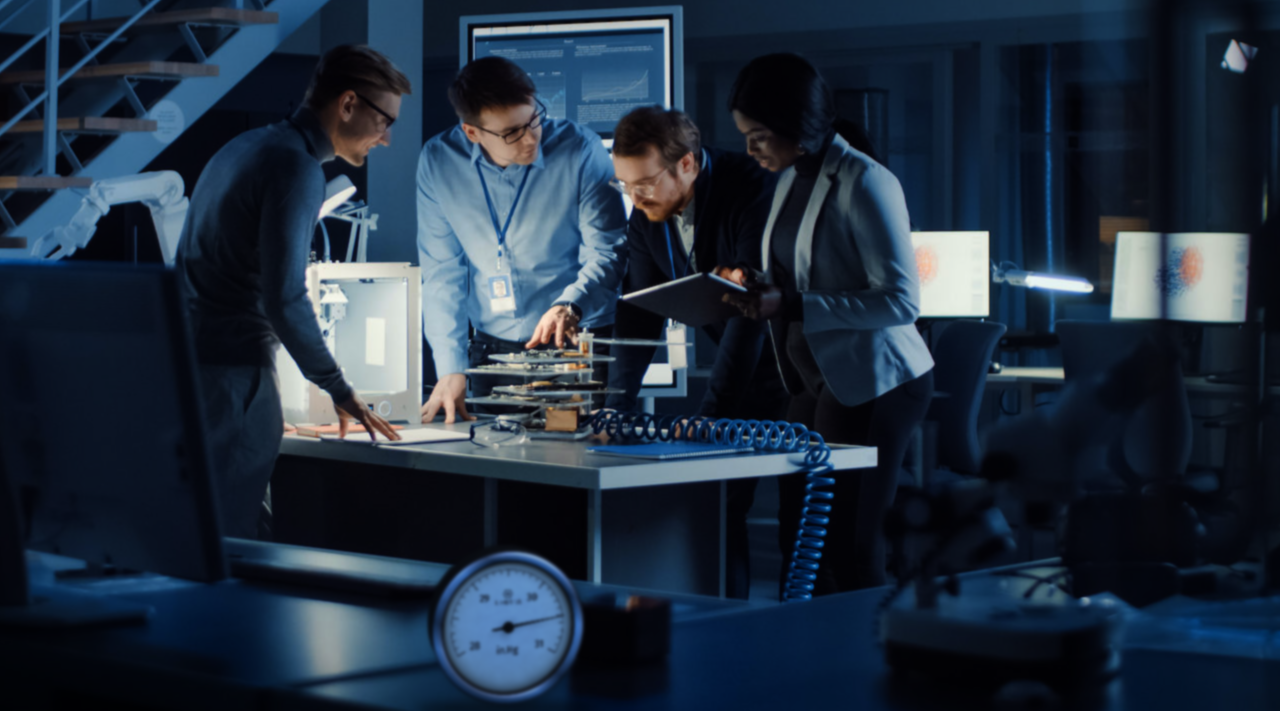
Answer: {"value": 30.5, "unit": "inHg"}
